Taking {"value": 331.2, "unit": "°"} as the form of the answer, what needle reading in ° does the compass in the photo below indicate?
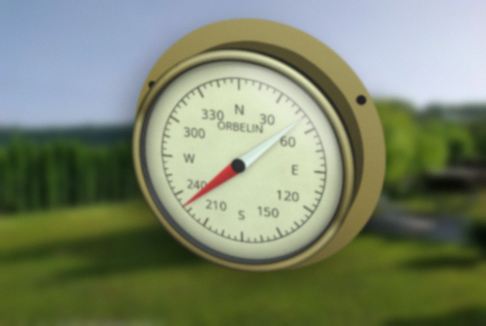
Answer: {"value": 230, "unit": "°"}
